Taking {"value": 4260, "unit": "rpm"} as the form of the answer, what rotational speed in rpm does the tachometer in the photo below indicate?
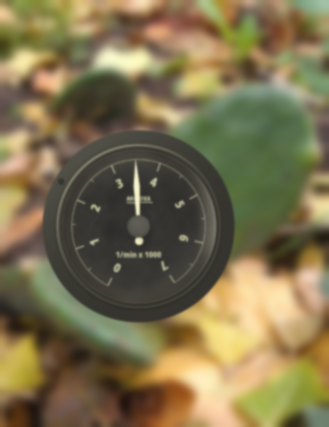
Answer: {"value": 3500, "unit": "rpm"}
